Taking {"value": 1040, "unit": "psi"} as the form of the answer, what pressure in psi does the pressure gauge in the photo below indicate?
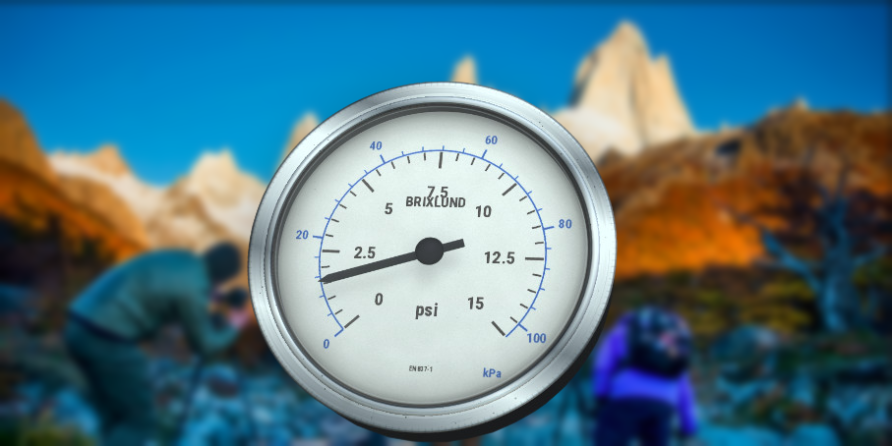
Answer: {"value": 1.5, "unit": "psi"}
